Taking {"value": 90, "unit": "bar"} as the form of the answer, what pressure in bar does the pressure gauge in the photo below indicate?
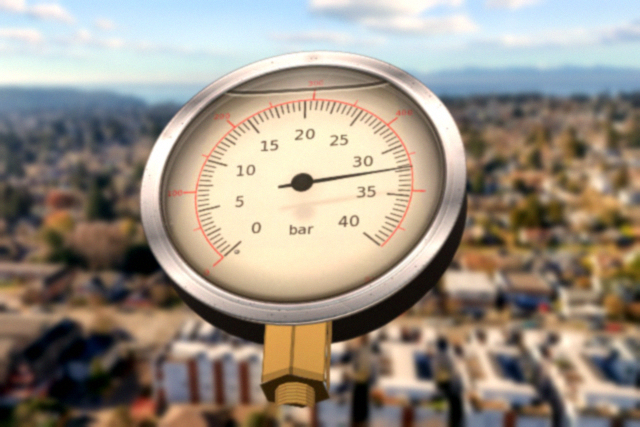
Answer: {"value": 32.5, "unit": "bar"}
